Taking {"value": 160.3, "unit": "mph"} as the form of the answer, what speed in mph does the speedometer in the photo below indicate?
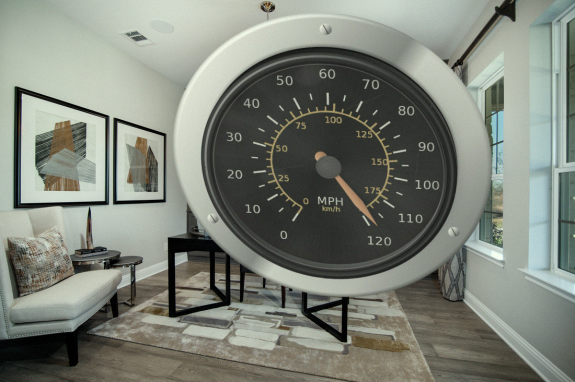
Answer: {"value": 117.5, "unit": "mph"}
